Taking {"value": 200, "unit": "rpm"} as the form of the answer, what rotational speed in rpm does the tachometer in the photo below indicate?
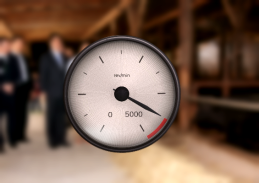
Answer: {"value": 4500, "unit": "rpm"}
